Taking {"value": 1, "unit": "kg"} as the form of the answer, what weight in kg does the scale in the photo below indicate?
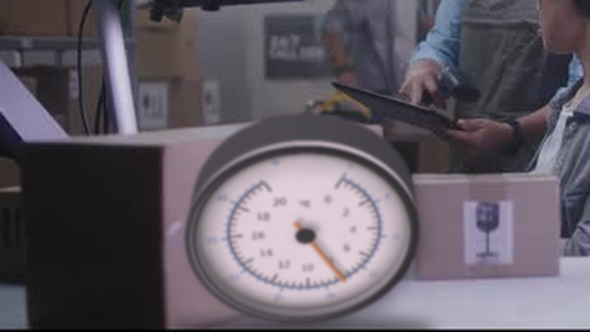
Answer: {"value": 8, "unit": "kg"}
